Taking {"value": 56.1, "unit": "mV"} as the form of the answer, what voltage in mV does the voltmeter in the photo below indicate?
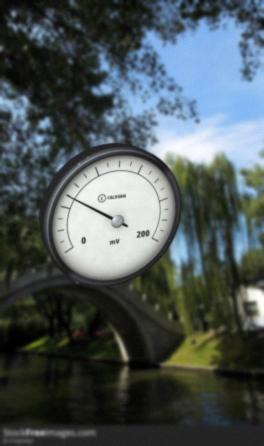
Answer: {"value": 50, "unit": "mV"}
